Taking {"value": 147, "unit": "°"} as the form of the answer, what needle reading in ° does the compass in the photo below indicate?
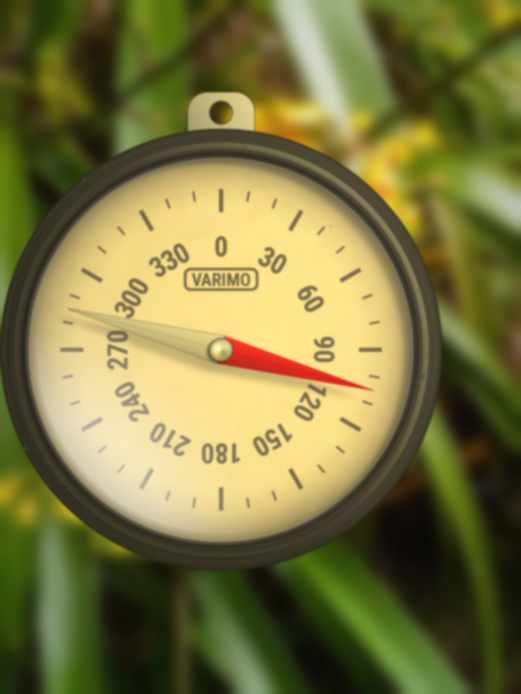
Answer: {"value": 105, "unit": "°"}
